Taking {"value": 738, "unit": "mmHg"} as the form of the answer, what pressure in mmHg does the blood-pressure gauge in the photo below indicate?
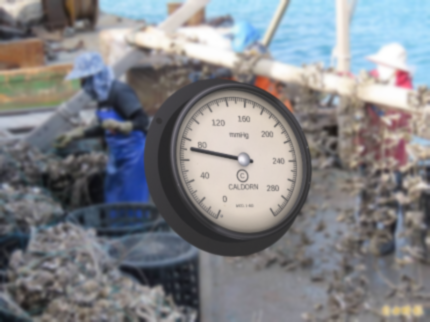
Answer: {"value": 70, "unit": "mmHg"}
